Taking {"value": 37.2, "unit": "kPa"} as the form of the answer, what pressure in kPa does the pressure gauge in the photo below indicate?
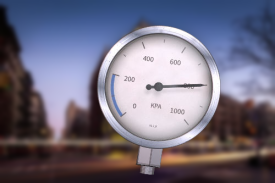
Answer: {"value": 800, "unit": "kPa"}
